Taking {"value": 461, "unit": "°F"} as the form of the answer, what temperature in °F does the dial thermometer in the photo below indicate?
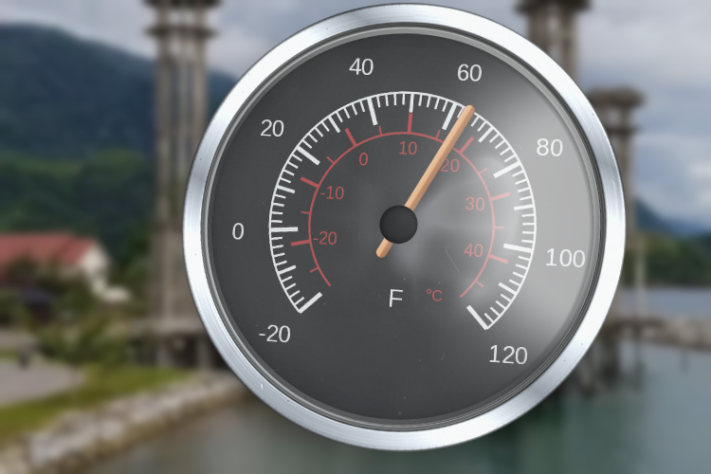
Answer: {"value": 64, "unit": "°F"}
